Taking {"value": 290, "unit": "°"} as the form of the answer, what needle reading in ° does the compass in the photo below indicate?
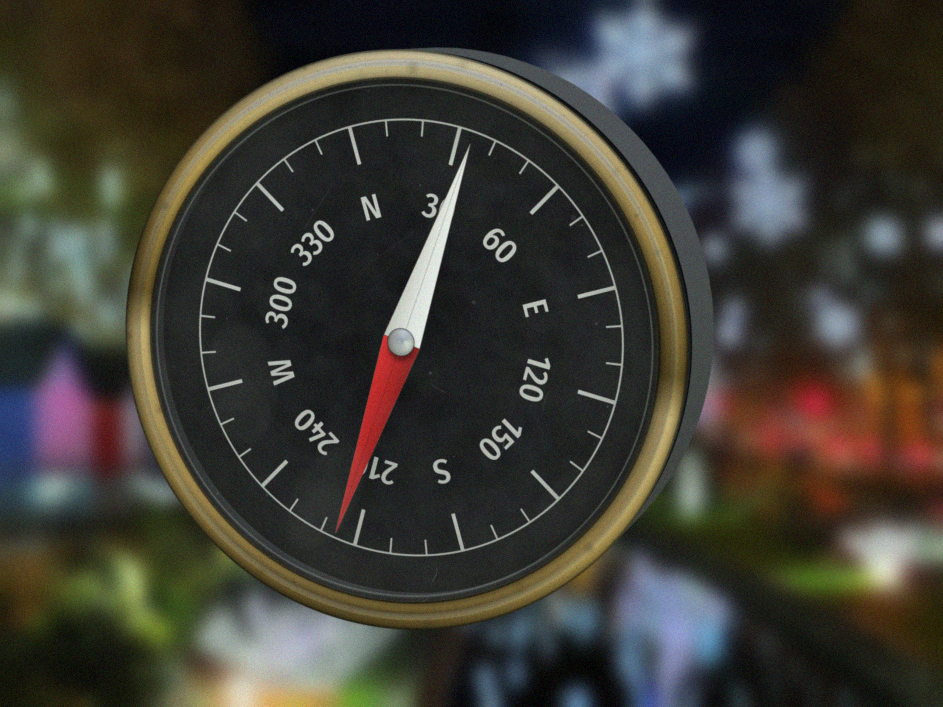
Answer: {"value": 215, "unit": "°"}
